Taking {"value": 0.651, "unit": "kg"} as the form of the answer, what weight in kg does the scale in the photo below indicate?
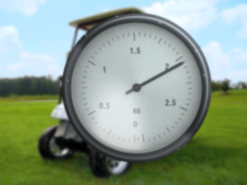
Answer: {"value": 2.05, "unit": "kg"}
